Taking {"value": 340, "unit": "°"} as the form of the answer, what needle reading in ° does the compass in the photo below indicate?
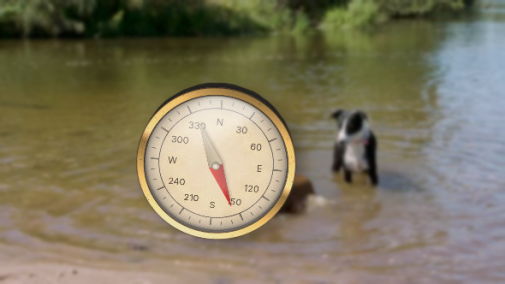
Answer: {"value": 155, "unit": "°"}
